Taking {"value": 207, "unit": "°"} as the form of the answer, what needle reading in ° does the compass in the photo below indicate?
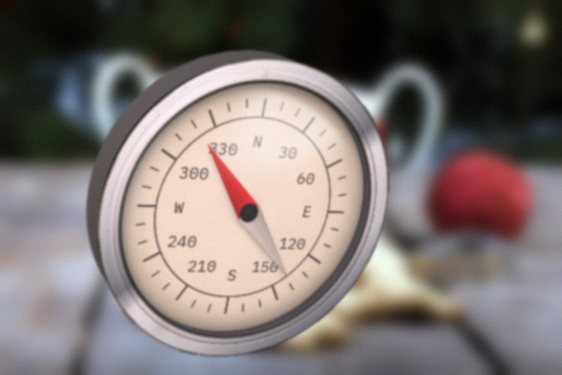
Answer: {"value": 320, "unit": "°"}
